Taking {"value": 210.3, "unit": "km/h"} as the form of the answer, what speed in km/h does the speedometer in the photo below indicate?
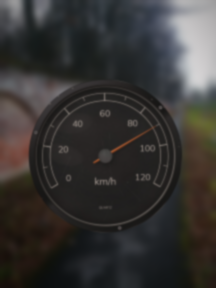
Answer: {"value": 90, "unit": "km/h"}
